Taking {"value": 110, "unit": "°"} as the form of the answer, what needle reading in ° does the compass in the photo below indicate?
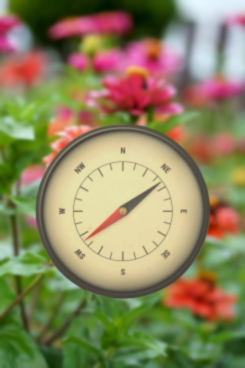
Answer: {"value": 232.5, "unit": "°"}
